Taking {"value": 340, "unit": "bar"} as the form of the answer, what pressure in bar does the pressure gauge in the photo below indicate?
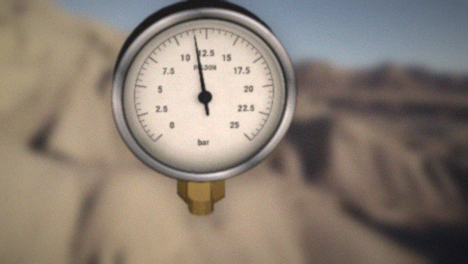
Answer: {"value": 11.5, "unit": "bar"}
